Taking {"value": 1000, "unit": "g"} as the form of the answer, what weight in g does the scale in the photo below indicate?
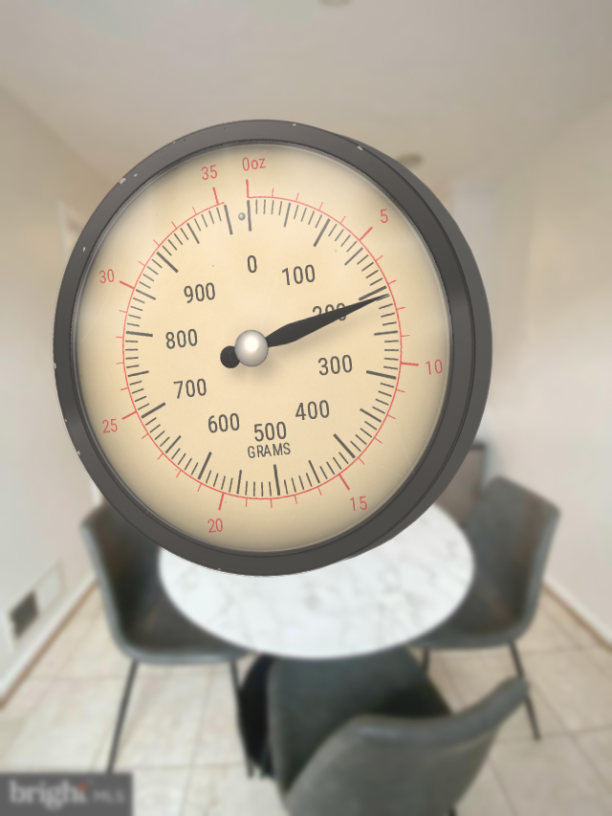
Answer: {"value": 210, "unit": "g"}
